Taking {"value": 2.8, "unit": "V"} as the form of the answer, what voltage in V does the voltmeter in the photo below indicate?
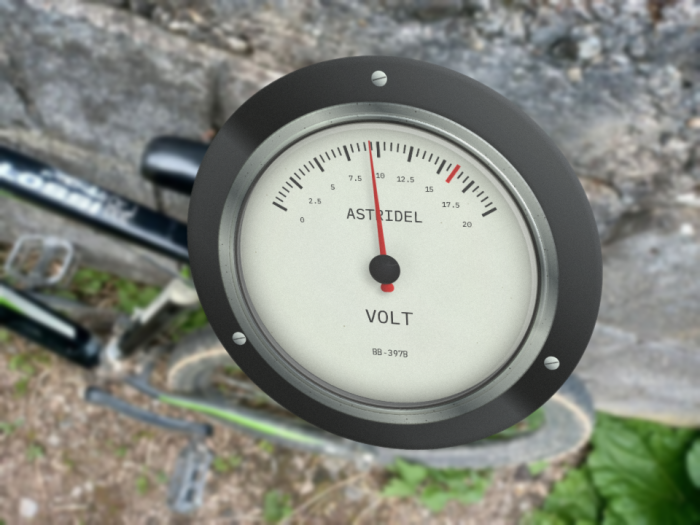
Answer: {"value": 9.5, "unit": "V"}
